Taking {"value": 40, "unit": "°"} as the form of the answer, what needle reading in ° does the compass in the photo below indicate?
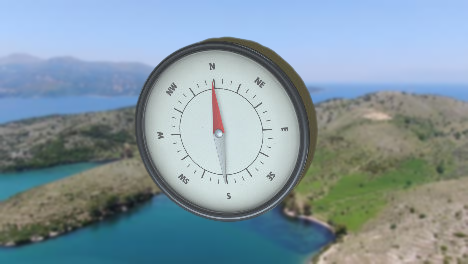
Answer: {"value": 0, "unit": "°"}
